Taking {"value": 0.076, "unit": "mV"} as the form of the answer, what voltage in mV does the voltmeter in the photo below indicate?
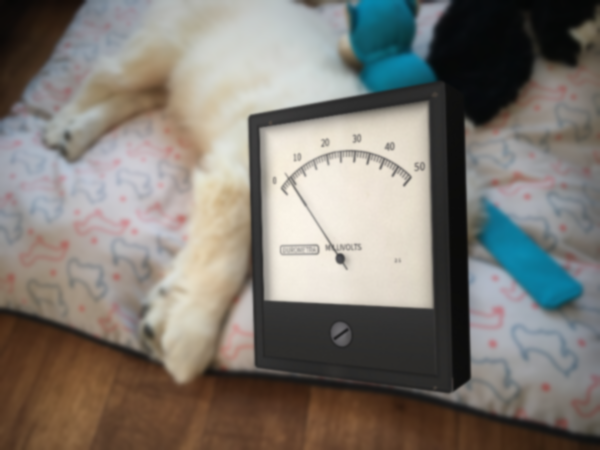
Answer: {"value": 5, "unit": "mV"}
